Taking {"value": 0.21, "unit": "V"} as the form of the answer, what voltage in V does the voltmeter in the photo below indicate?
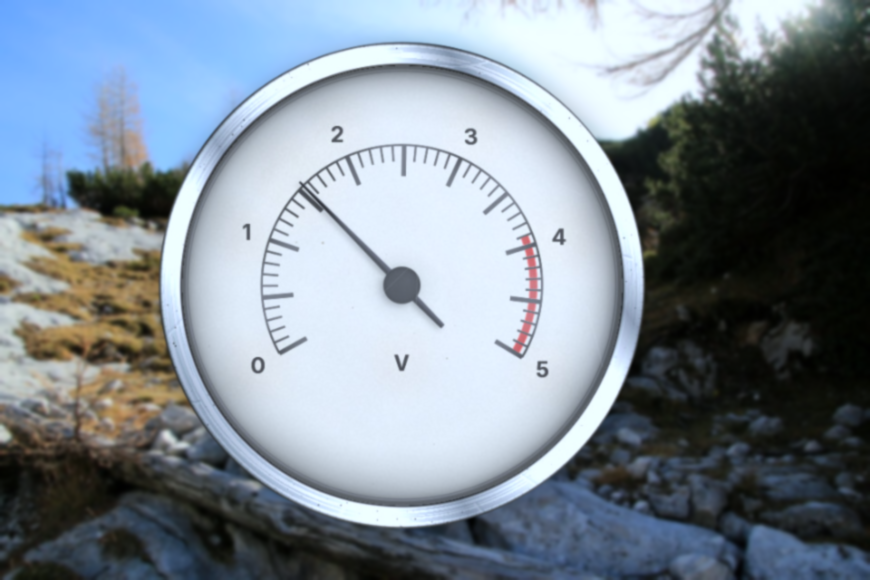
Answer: {"value": 1.55, "unit": "V"}
